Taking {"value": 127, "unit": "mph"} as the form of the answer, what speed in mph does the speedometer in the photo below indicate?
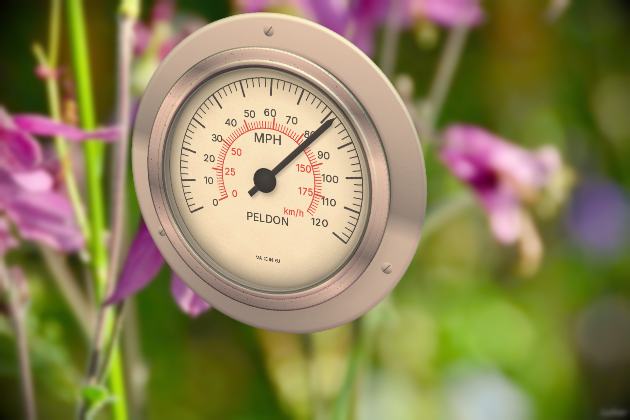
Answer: {"value": 82, "unit": "mph"}
